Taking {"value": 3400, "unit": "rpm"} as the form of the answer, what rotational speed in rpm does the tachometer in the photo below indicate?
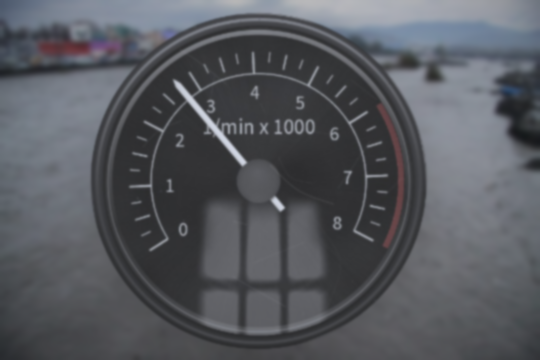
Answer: {"value": 2750, "unit": "rpm"}
